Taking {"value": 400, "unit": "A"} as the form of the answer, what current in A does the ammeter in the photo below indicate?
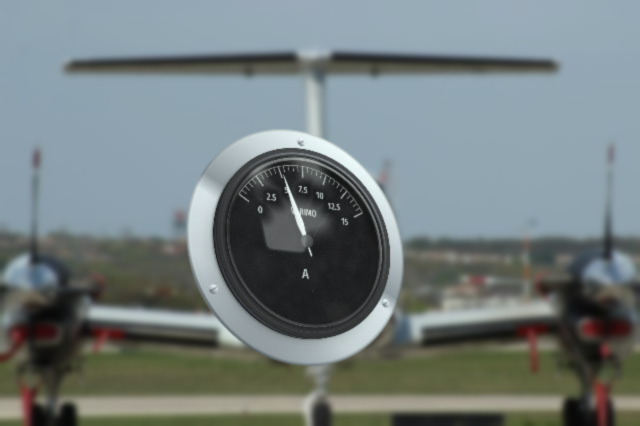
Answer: {"value": 5, "unit": "A"}
